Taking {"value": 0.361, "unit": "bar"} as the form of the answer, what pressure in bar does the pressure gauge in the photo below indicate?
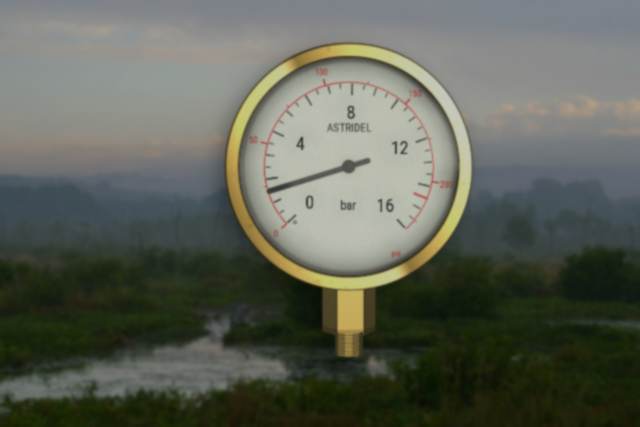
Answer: {"value": 1.5, "unit": "bar"}
